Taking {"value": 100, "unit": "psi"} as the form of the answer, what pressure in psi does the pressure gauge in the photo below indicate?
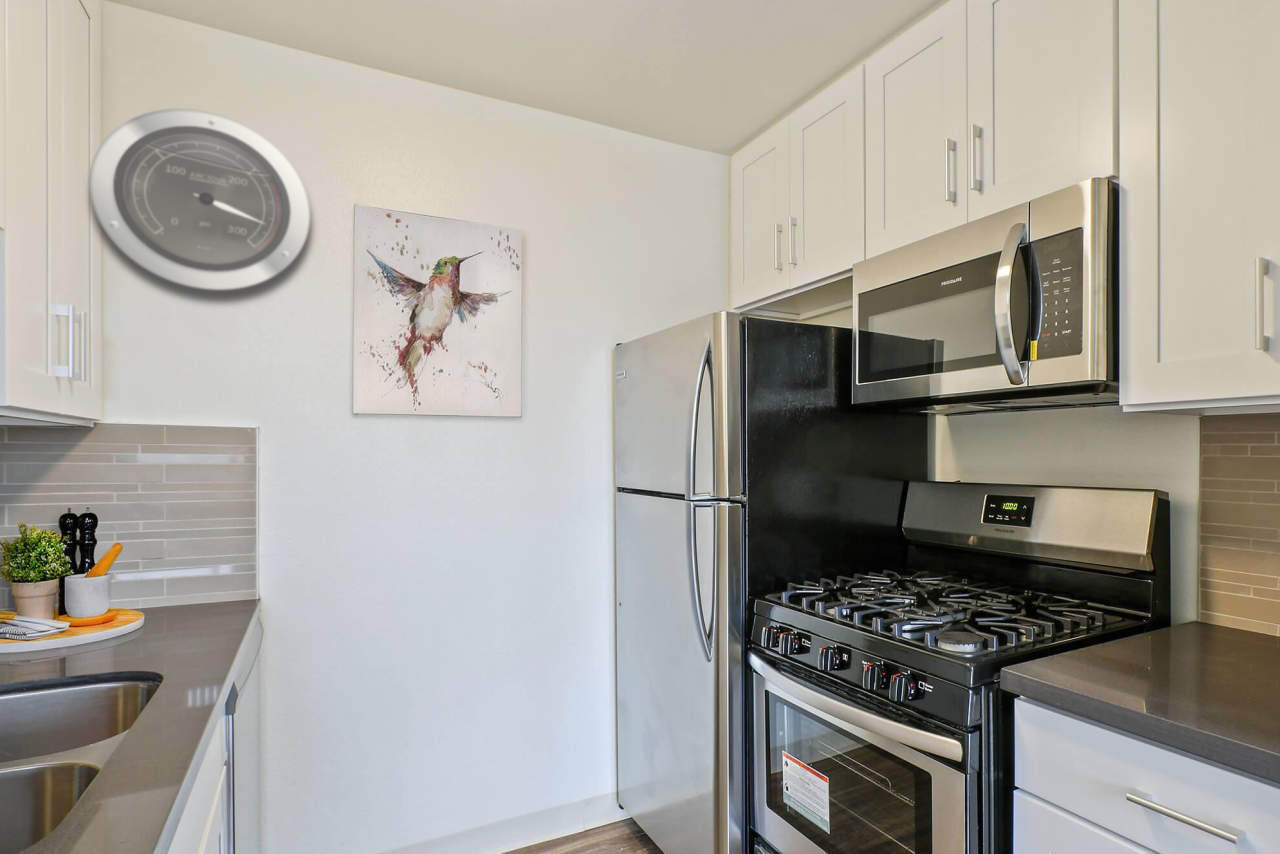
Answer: {"value": 270, "unit": "psi"}
